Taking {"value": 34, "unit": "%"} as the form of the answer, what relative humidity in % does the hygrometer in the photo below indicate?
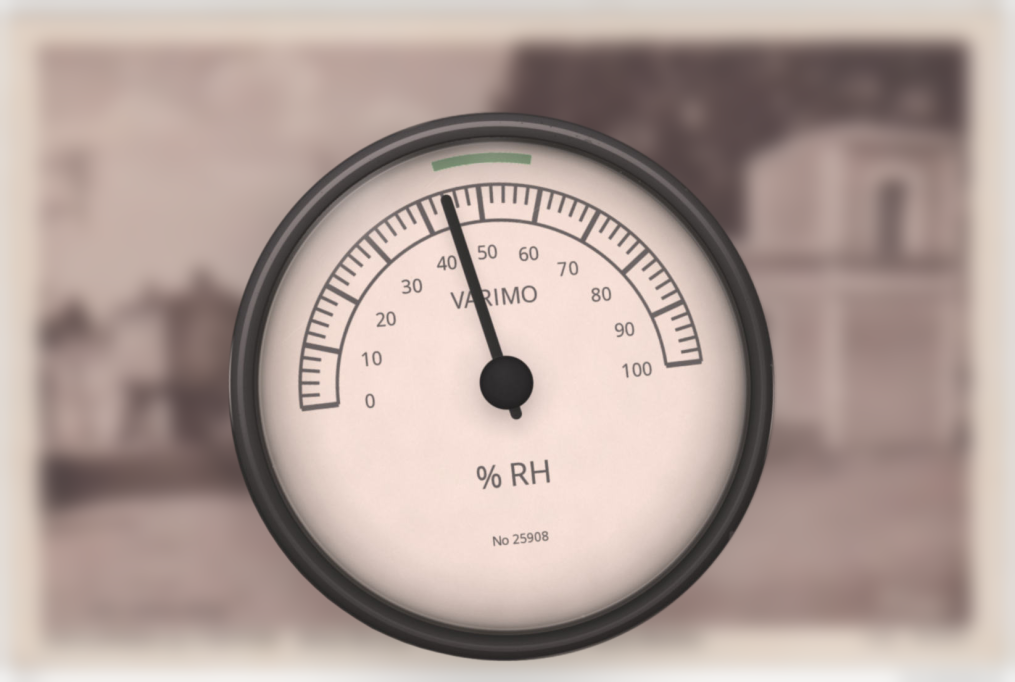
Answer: {"value": 44, "unit": "%"}
